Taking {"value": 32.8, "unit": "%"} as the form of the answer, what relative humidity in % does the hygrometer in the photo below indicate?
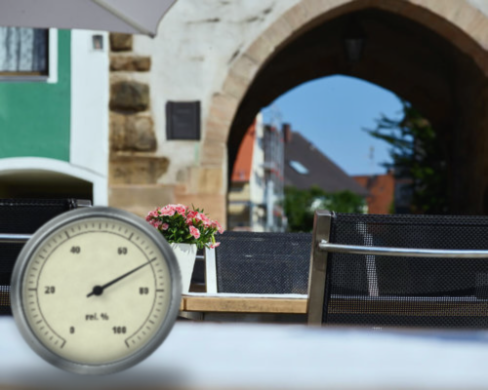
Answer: {"value": 70, "unit": "%"}
